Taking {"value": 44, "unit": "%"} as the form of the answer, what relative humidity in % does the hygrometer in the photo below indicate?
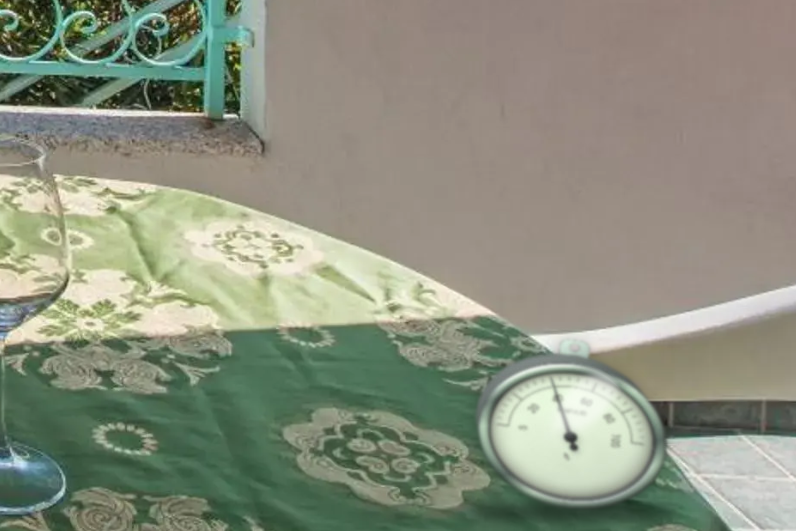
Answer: {"value": 40, "unit": "%"}
